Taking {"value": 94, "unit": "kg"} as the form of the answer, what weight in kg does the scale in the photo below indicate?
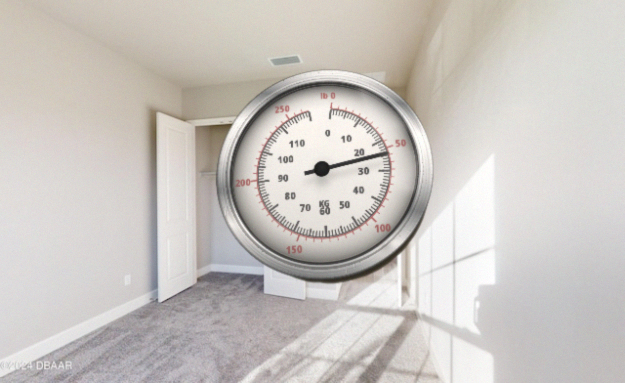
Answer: {"value": 25, "unit": "kg"}
